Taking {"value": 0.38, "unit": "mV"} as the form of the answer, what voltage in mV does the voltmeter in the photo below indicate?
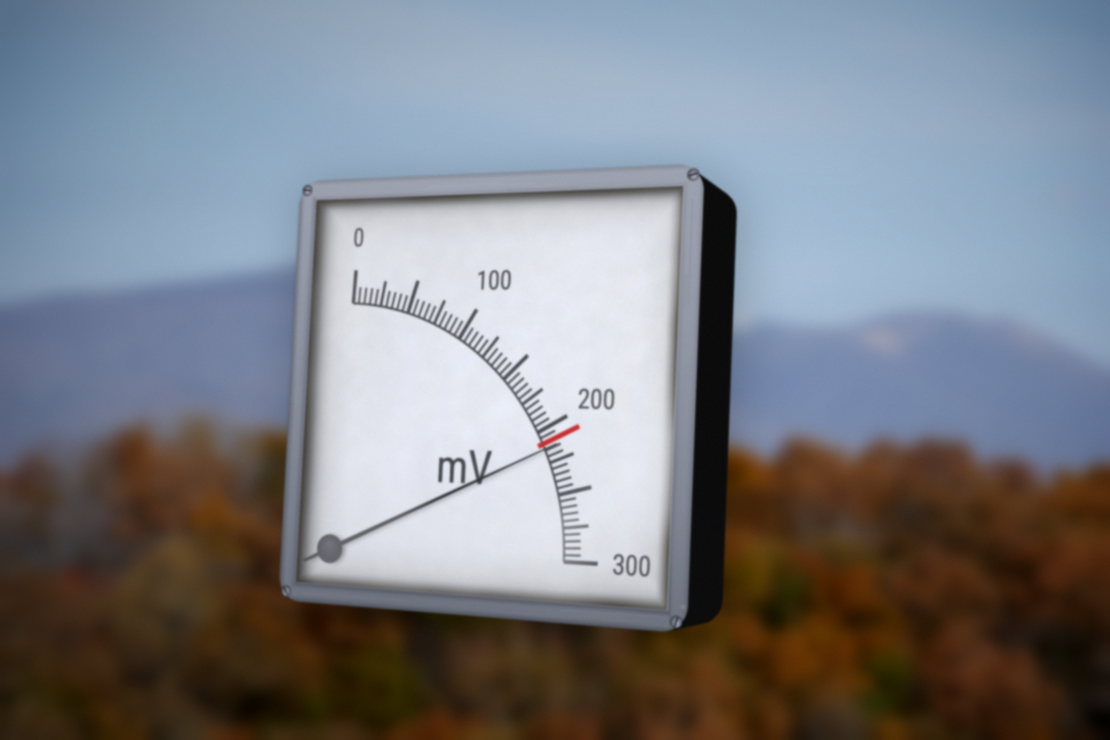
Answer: {"value": 215, "unit": "mV"}
